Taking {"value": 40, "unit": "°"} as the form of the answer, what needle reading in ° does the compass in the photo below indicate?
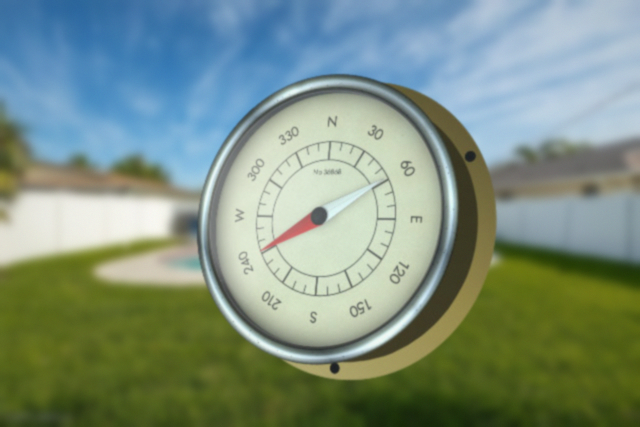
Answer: {"value": 240, "unit": "°"}
